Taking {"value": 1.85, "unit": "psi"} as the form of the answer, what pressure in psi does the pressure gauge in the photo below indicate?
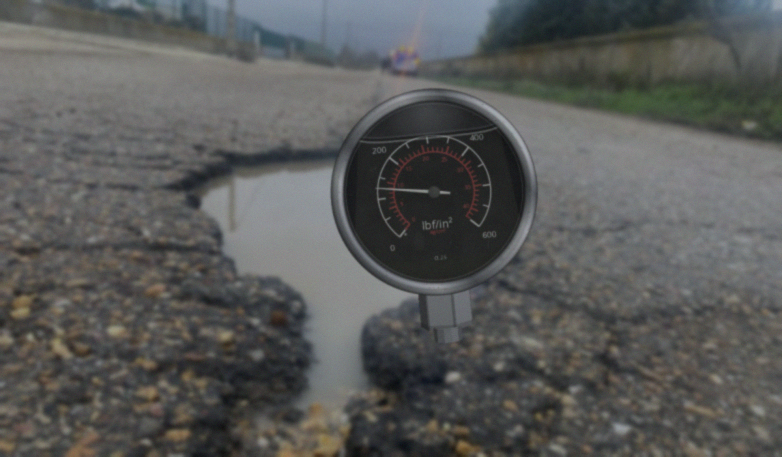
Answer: {"value": 125, "unit": "psi"}
